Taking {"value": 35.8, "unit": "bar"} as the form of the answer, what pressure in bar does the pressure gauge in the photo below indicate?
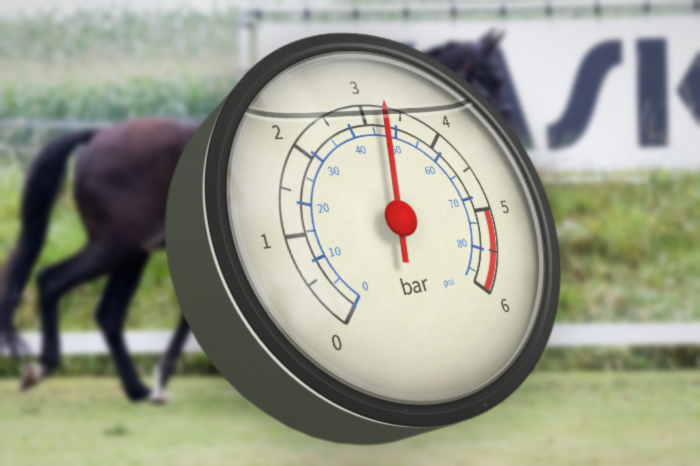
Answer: {"value": 3.25, "unit": "bar"}
